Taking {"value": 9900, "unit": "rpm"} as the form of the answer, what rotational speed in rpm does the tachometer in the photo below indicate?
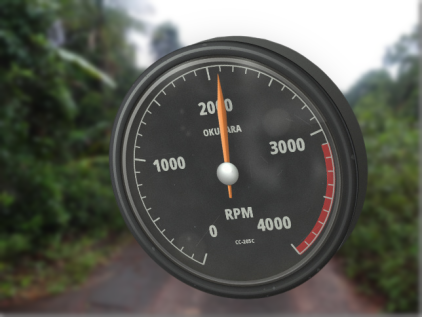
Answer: {"value": 2100, "unit": "rpm"}
